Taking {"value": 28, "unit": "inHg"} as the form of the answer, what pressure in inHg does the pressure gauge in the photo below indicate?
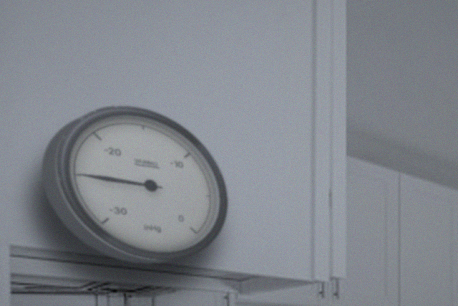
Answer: {"value": -25, "unit": "inHg"}
